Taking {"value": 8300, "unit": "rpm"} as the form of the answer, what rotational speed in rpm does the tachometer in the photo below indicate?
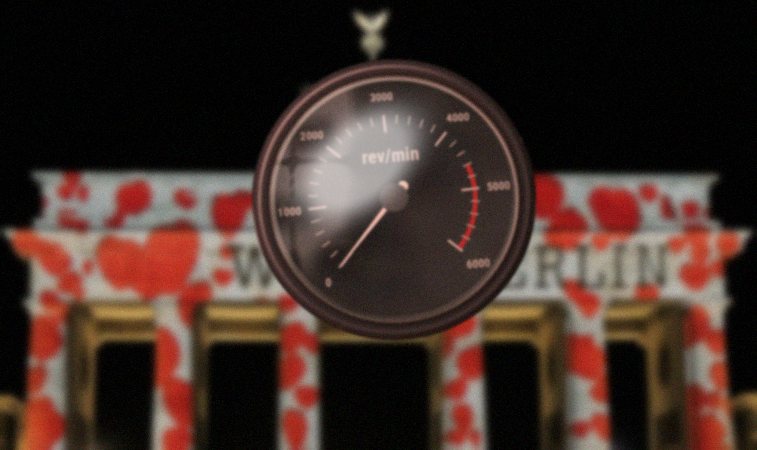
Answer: {"value": 0, "unit": "rpm"}
